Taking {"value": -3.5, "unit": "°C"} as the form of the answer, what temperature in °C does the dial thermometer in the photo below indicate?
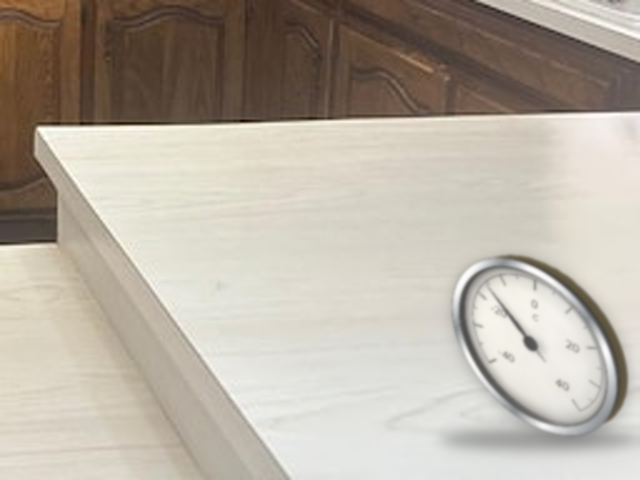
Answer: {"value": -15, "unit": "°C"}
